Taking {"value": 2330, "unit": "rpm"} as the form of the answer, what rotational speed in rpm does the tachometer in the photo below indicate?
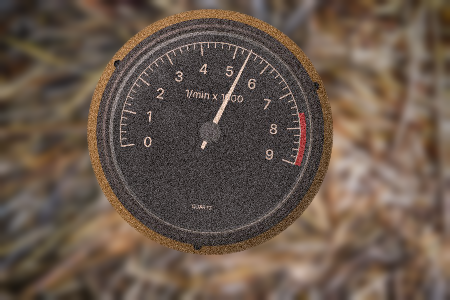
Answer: {"value": 5400, "unit": "rpm"}
